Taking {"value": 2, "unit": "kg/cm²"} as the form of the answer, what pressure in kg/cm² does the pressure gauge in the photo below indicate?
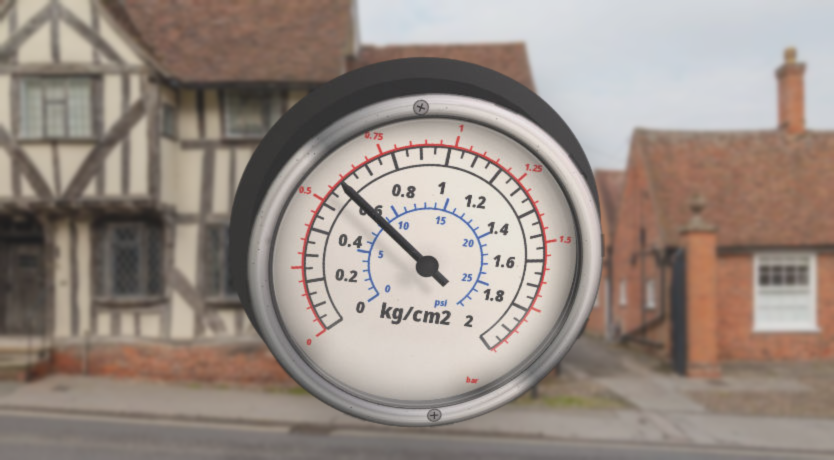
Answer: {"value": 0.6, "unit": "kg/cm²"}
